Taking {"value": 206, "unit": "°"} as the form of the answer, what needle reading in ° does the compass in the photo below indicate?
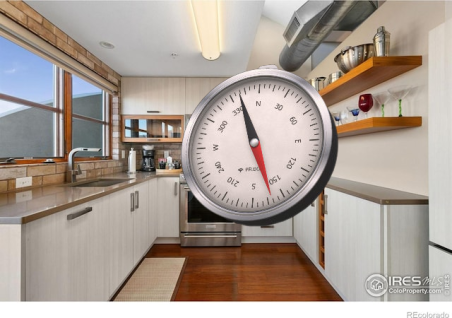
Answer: {"value": 160, "unit": "°"}
